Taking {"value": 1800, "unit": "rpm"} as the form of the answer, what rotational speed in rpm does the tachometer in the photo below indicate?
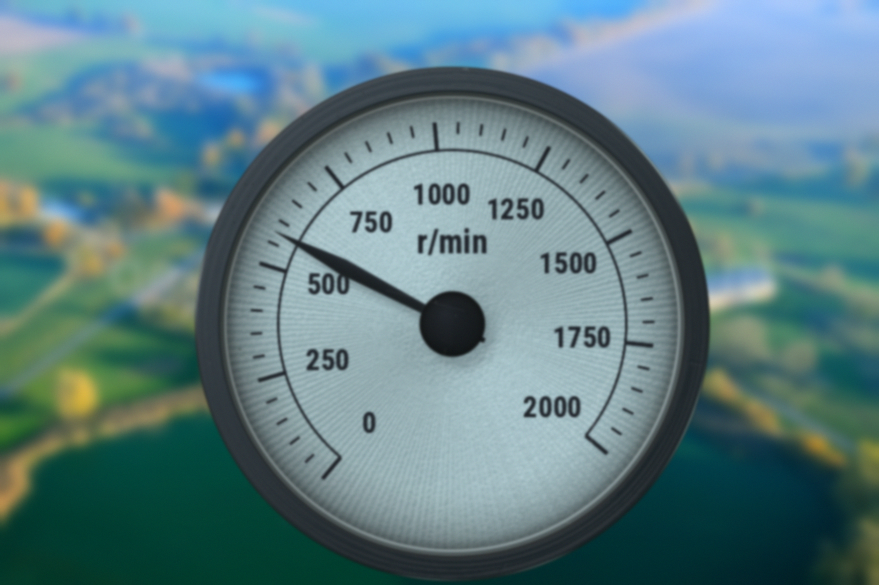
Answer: {"value": 575, "unit": "rpm"}
